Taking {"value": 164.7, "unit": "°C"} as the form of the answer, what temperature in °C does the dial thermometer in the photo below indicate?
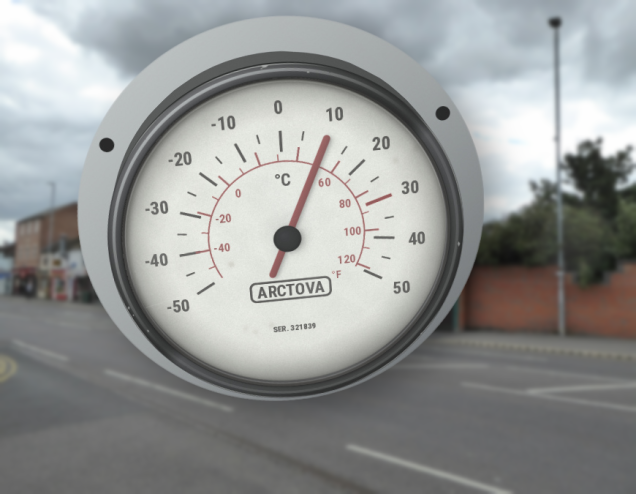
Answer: {"value": 10, "unit": "°C"}
